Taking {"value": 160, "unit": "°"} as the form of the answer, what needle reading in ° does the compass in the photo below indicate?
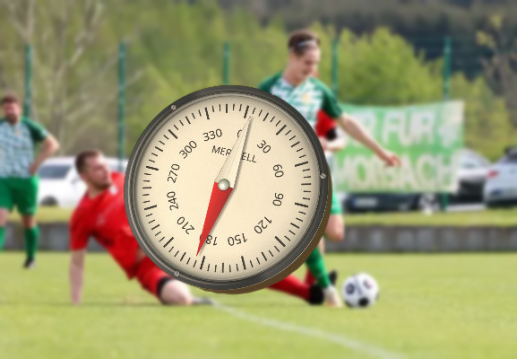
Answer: {"value": 185, "unit": "°"}
